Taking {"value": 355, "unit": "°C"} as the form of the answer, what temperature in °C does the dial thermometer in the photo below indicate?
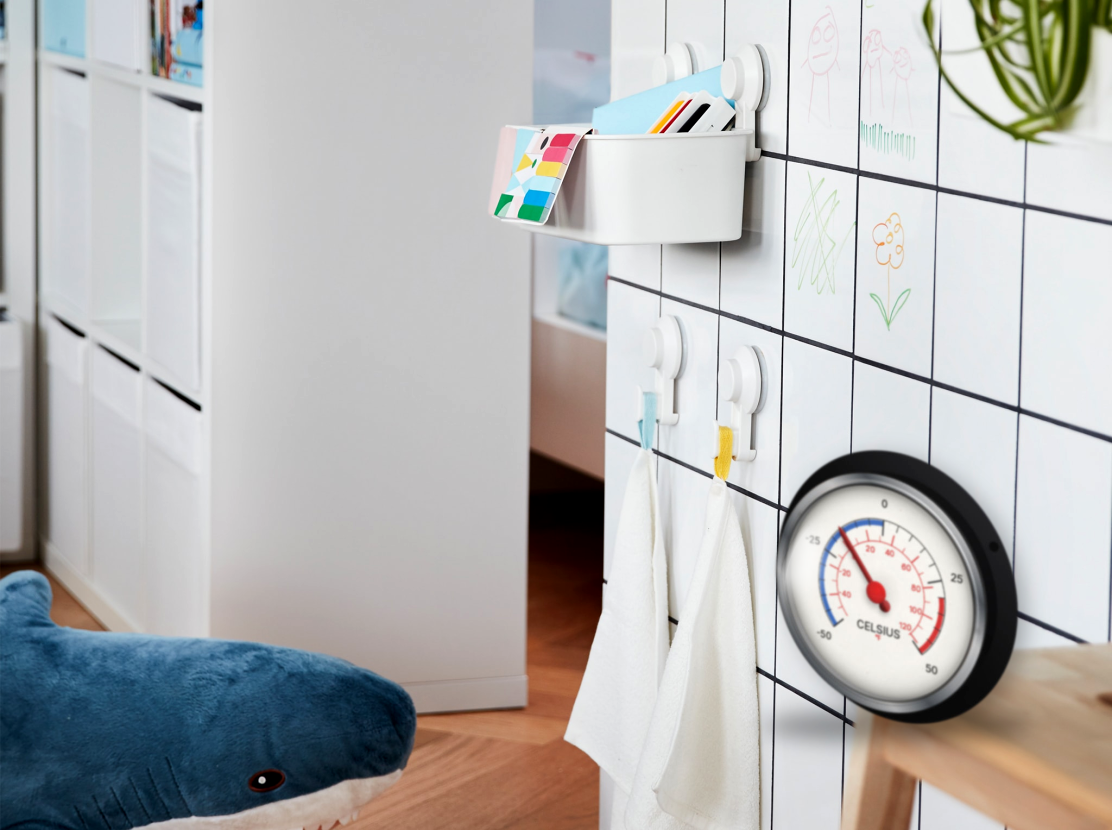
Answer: {"value": -15, "unit": "°C"}
